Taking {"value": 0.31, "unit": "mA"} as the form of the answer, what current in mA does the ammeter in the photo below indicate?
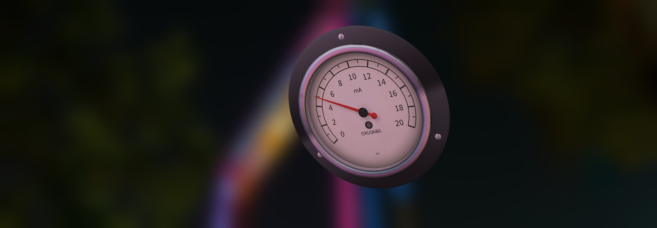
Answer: {"value": 5, "unit": "mA"}
